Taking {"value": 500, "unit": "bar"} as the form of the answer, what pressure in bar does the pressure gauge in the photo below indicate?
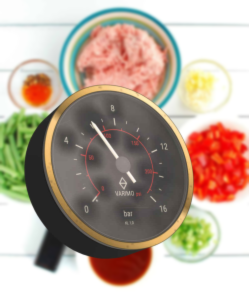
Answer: {"value": 6, "unit": "bar"}
